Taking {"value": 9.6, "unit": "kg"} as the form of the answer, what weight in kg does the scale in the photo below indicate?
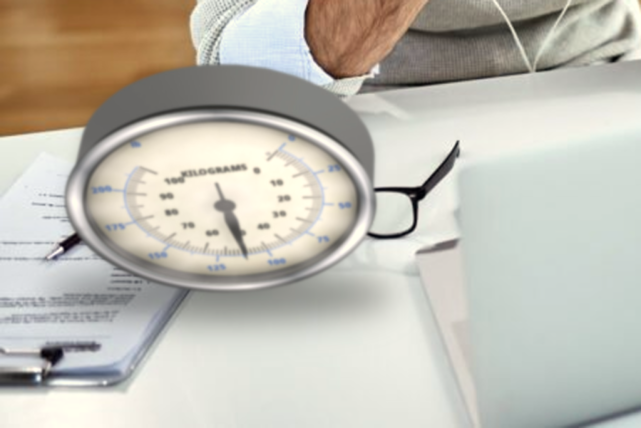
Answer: {"value": 50, "unit": "kg"}
